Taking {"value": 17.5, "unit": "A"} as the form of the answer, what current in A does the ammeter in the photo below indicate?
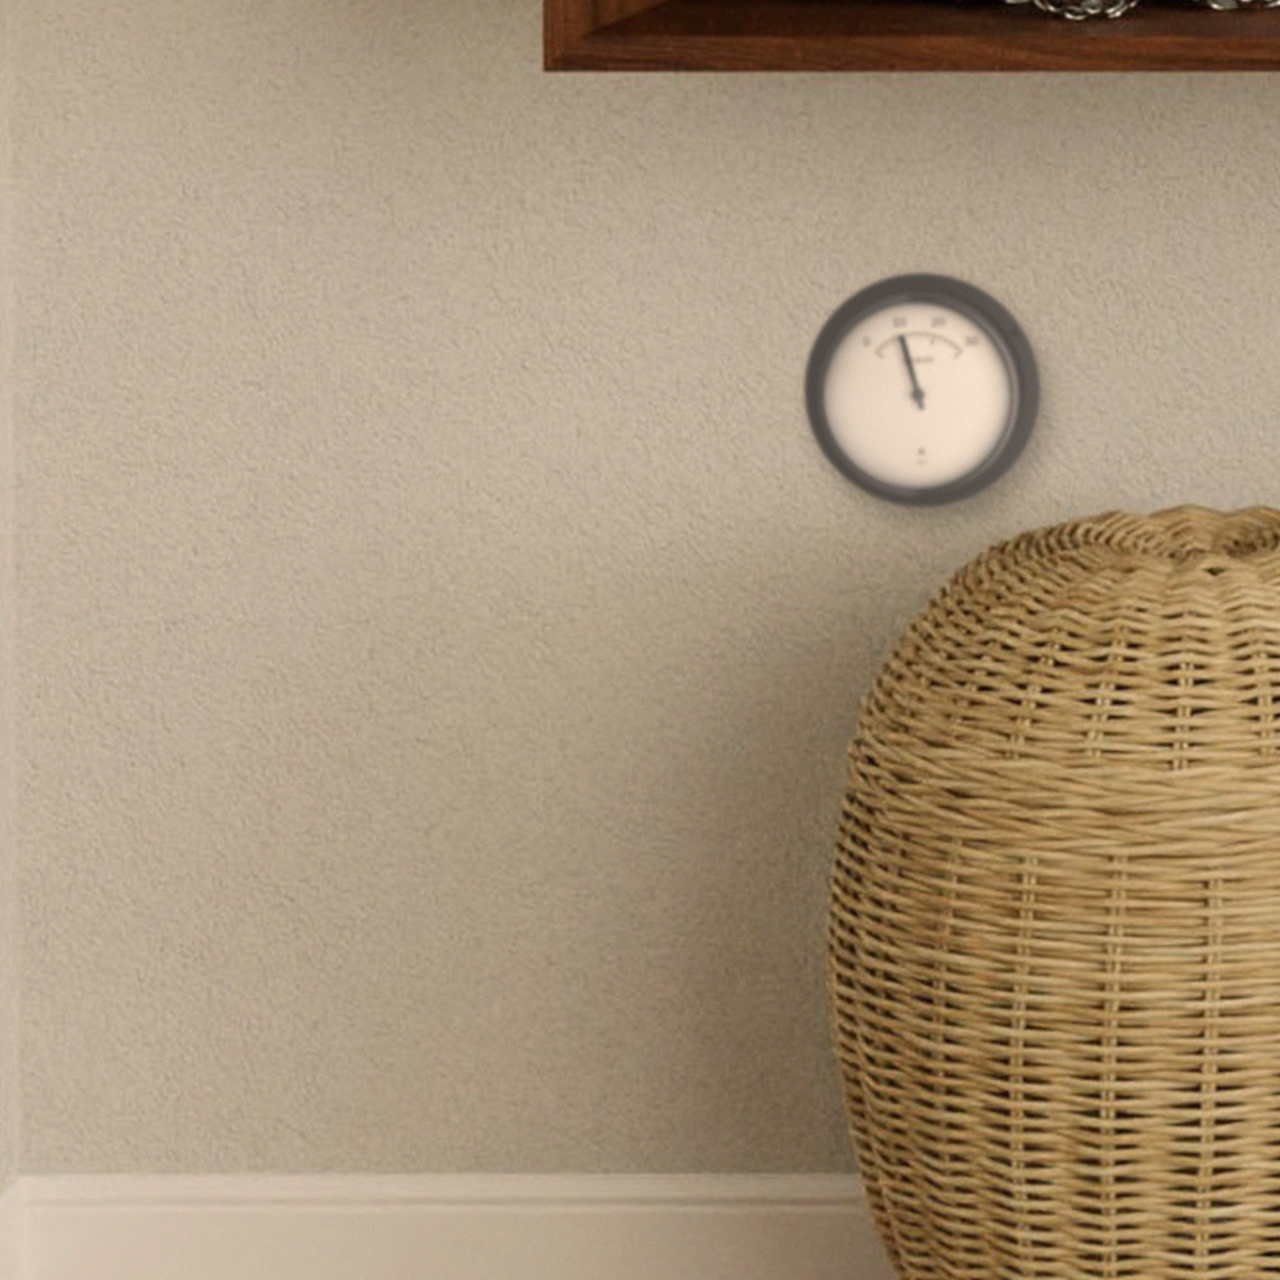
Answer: {"value": 10, "unit": "A"}
